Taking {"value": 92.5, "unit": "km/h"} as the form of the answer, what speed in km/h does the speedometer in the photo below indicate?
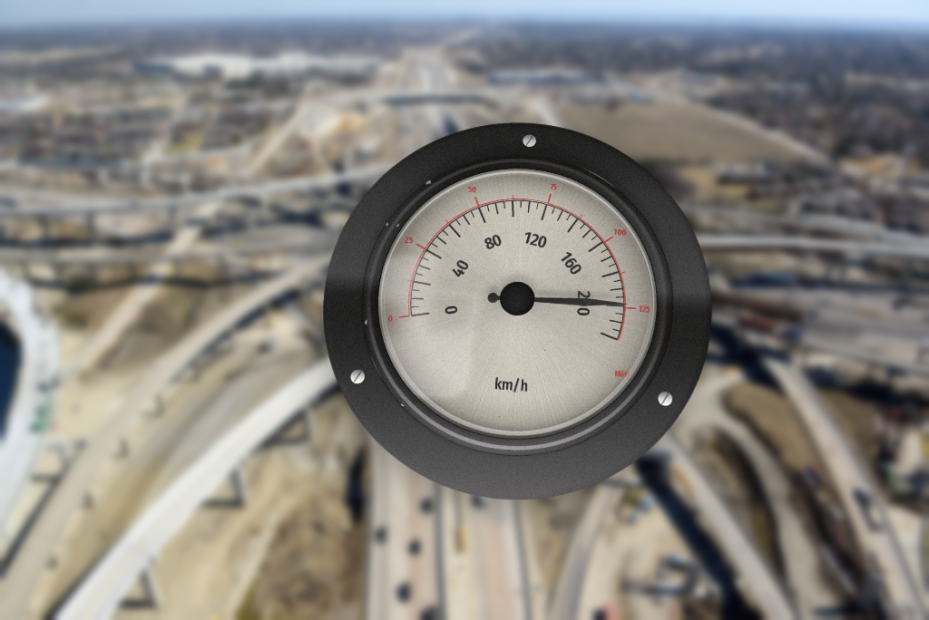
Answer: {"value": 200, "unit": "km/h"}
